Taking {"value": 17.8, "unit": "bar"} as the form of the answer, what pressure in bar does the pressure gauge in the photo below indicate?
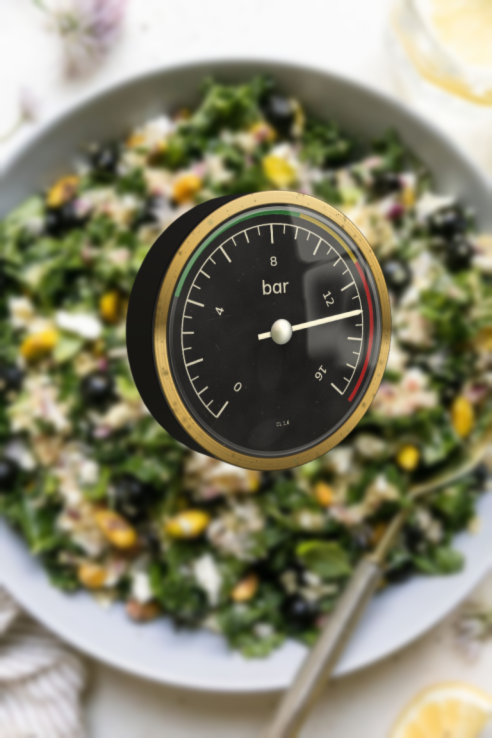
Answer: {"value": 13, "unit": "bar"}
